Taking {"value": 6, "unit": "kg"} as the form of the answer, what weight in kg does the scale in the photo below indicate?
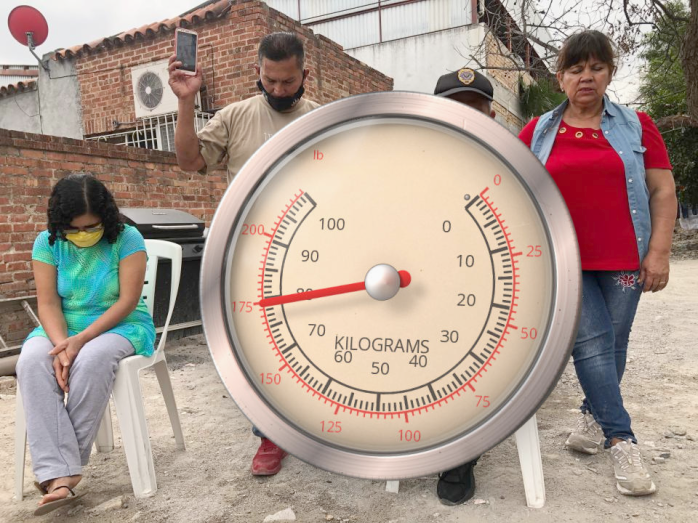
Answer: {"value": 79, "unit": "kg"}
